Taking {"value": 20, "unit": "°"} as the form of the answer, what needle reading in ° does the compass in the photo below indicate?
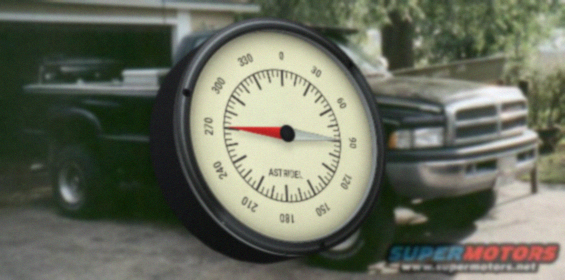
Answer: {"value": 270, "unit": "°"}
